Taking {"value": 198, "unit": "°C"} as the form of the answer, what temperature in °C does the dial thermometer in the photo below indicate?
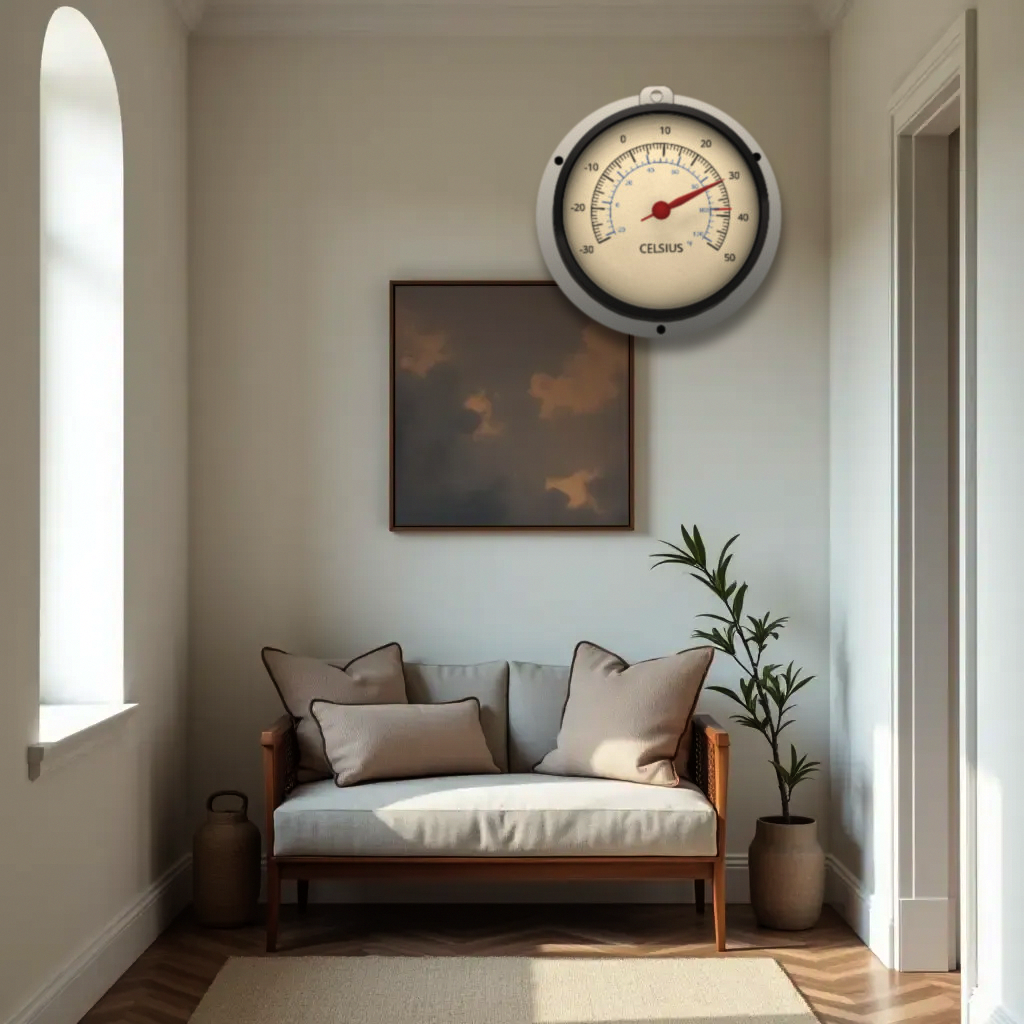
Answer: {"value": 30, "unit": "°C"}
